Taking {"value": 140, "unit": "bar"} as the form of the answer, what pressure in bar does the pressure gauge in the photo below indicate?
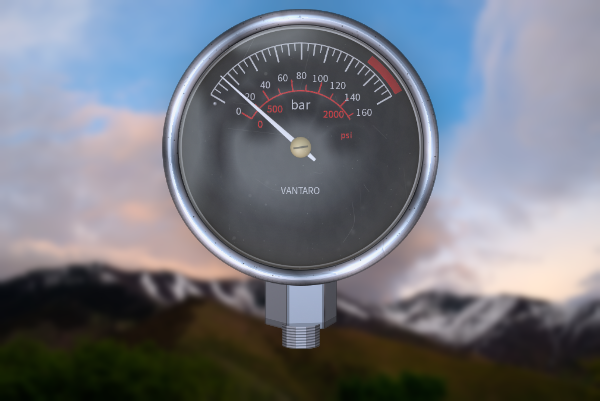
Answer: {"value": 15, "unit": "bar"}
